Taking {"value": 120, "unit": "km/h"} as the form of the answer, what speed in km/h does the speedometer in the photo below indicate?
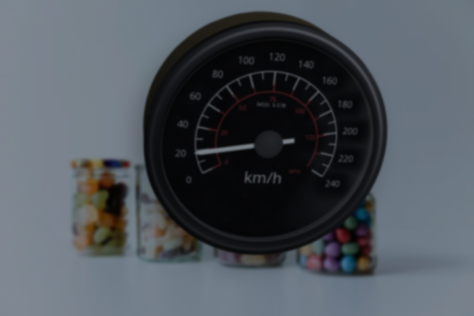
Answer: {"value": 20, "unit": "km/h"}
